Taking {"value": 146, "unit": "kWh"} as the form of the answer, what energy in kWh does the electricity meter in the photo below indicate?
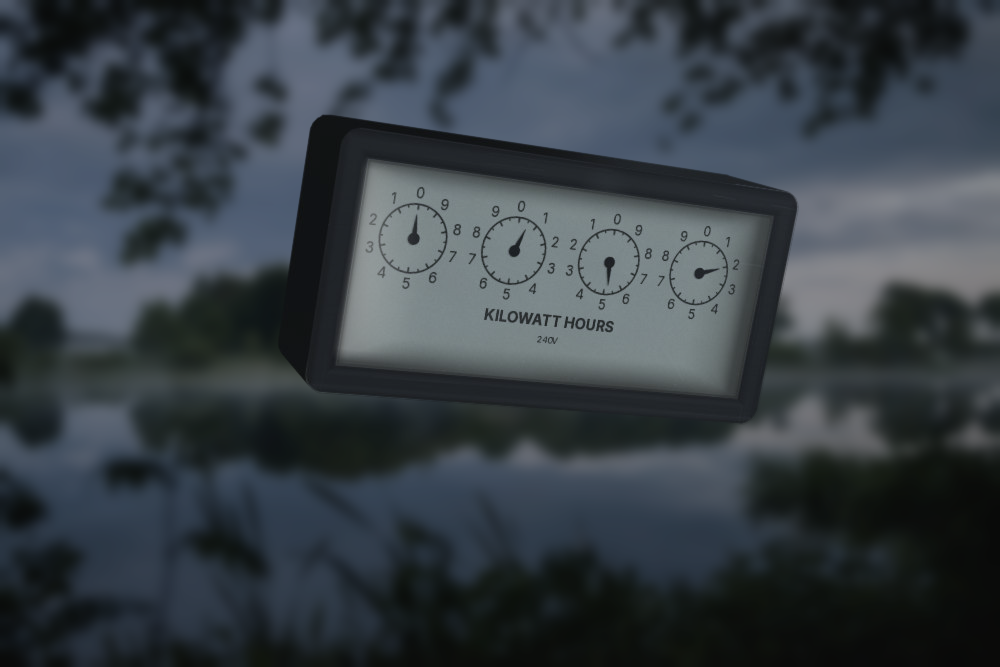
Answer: {"value": 52, "unit": "kWh"}
